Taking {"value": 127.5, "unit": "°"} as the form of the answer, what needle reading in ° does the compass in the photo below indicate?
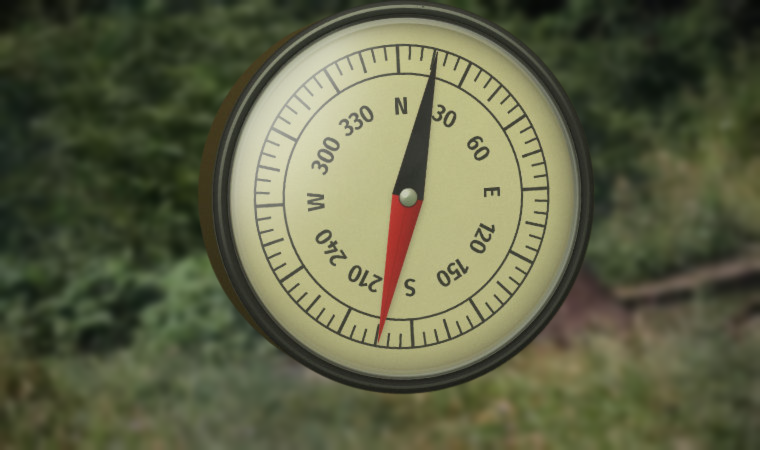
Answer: {"value": 195, "unit": "°"}
